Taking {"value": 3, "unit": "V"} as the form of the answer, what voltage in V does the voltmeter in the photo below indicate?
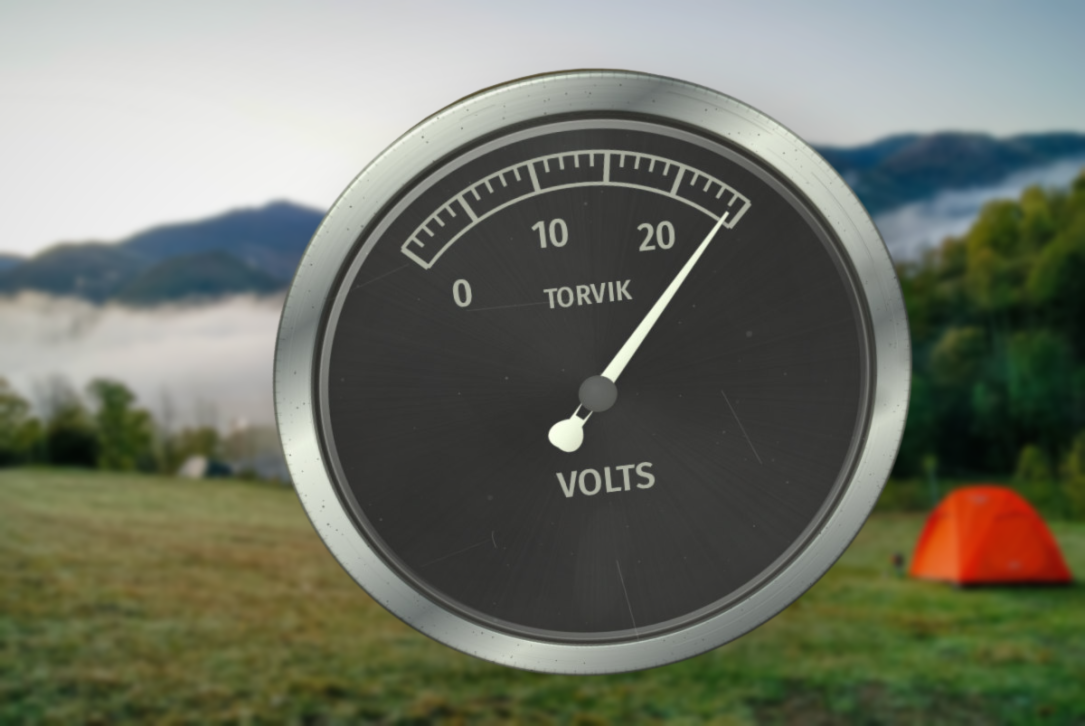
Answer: {"value": 24, "unit": "V"}
